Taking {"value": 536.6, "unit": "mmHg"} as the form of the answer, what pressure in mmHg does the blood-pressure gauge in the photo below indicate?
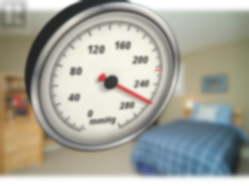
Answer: {"value": 260, "unit": "mmHg"}
